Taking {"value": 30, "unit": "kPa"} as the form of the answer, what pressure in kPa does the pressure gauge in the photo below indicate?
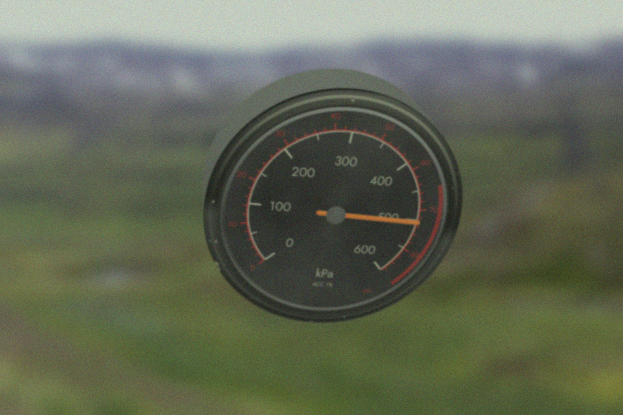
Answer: {"value": 500, "unit": "kPa"}
